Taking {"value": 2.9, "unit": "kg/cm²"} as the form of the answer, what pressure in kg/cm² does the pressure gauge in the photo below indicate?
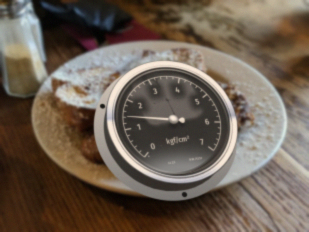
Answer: {"value": 1.4, "unit": "kg/cm²"}
